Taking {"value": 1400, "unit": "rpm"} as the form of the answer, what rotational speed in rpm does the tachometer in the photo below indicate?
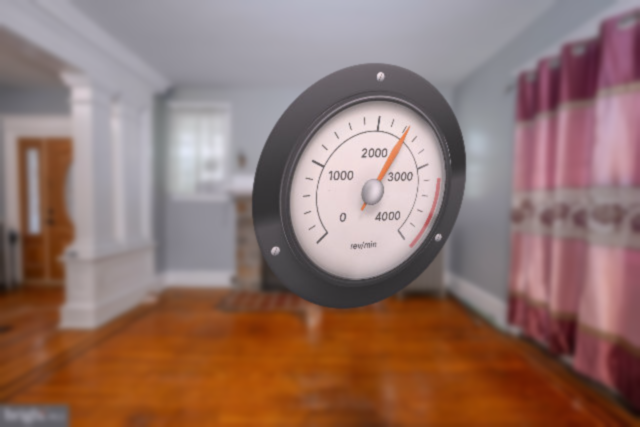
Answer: {"value": 2400, "unit": "rpm"}
